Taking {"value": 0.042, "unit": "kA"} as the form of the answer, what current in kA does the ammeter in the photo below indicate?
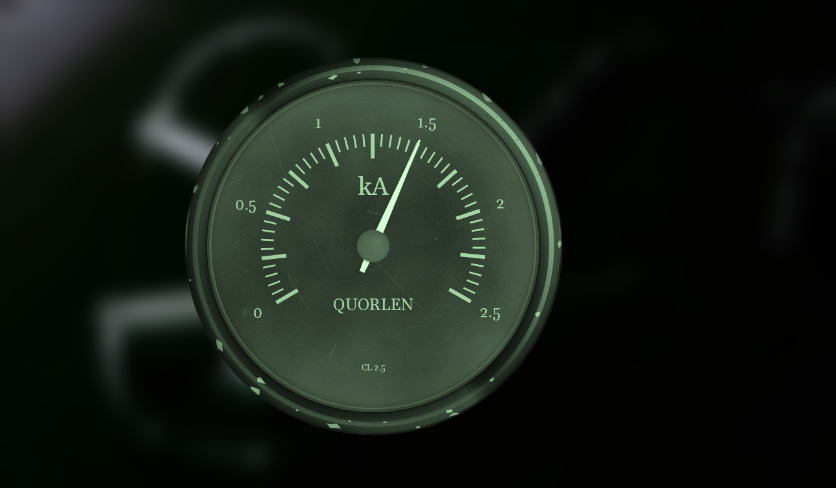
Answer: {"value": 1.5, "unit": "kA"}
